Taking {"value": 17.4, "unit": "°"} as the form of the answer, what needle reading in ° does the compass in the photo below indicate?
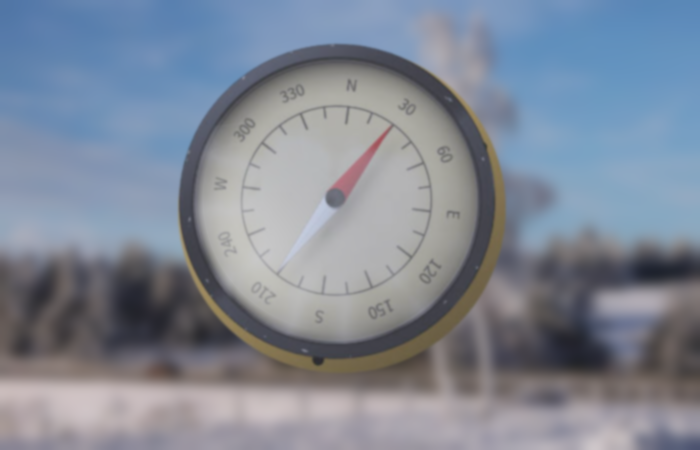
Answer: {"value": 30, "unit": "°"}
